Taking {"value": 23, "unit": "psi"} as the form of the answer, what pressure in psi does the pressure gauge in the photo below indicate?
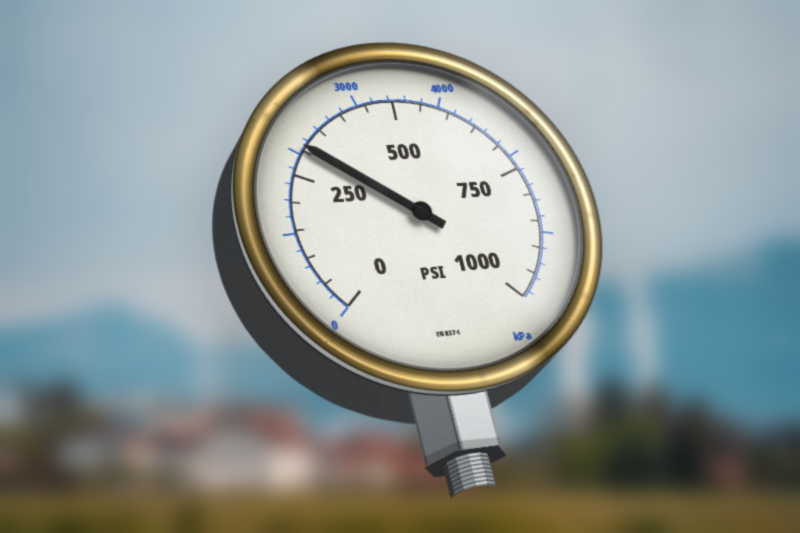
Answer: {"value": 300, "unit": "psi"}
